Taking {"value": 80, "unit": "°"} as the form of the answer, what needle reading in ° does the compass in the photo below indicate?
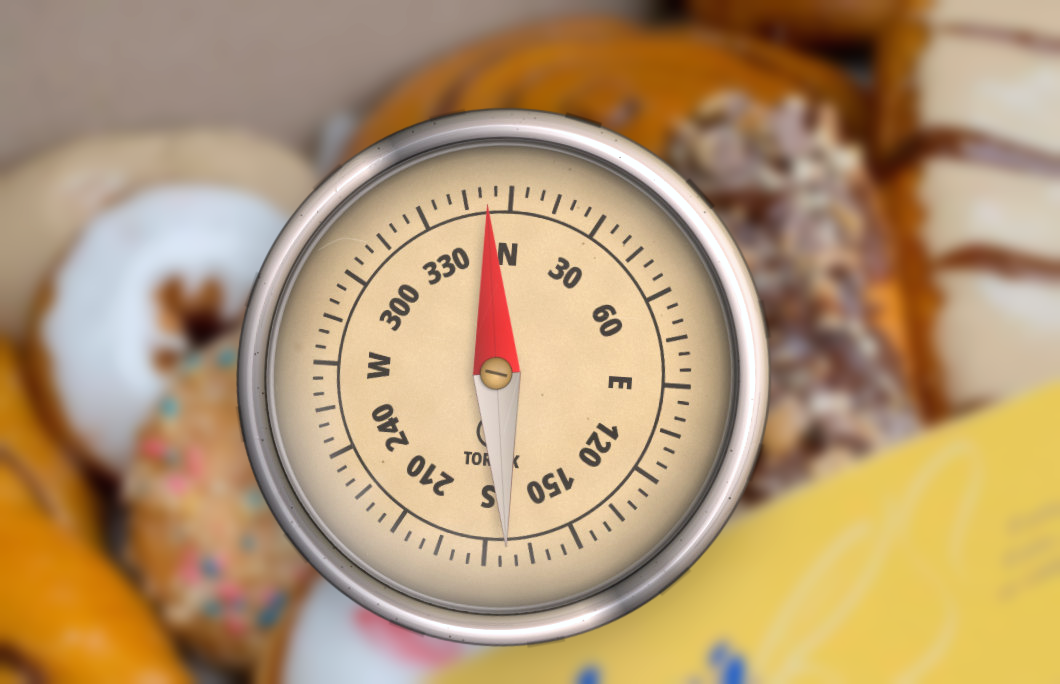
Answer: {"value": 352.5, "unit": "°"}
